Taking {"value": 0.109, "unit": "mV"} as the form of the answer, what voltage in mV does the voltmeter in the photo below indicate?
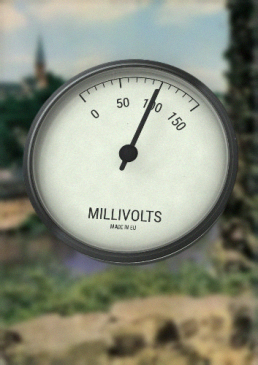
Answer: {"value": 100, "unit": "mV"}
